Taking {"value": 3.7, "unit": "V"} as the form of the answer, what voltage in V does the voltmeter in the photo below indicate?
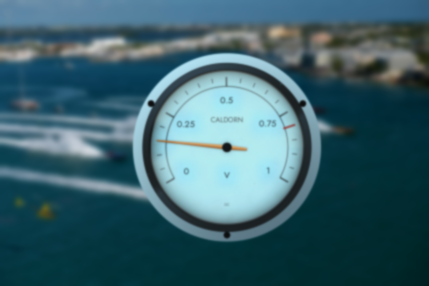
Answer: {"value": 0.15, "unit": "V"}
